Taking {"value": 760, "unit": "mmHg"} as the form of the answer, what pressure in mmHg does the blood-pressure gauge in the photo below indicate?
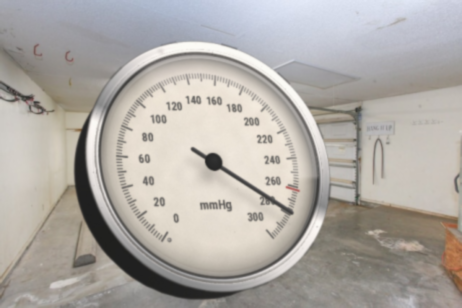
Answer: {"value": 280, "unit": "mmHg"}
